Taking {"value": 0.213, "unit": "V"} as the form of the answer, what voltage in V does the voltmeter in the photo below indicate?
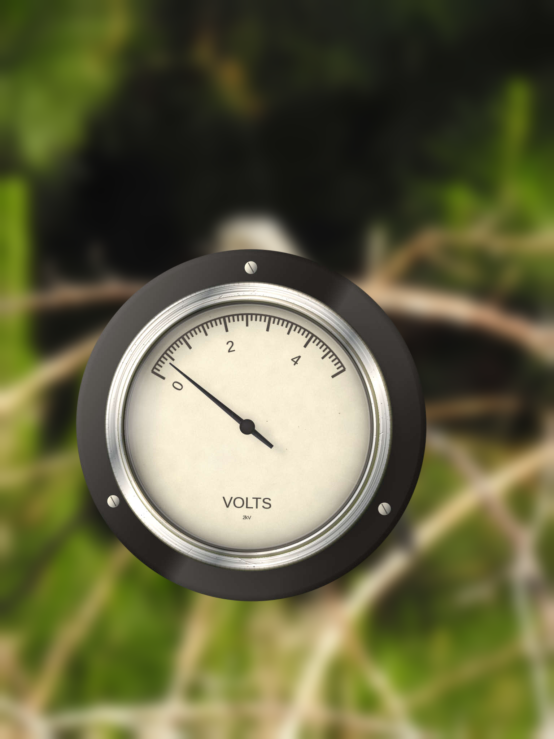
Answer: {"value": 0.4, "unit": "V"}
